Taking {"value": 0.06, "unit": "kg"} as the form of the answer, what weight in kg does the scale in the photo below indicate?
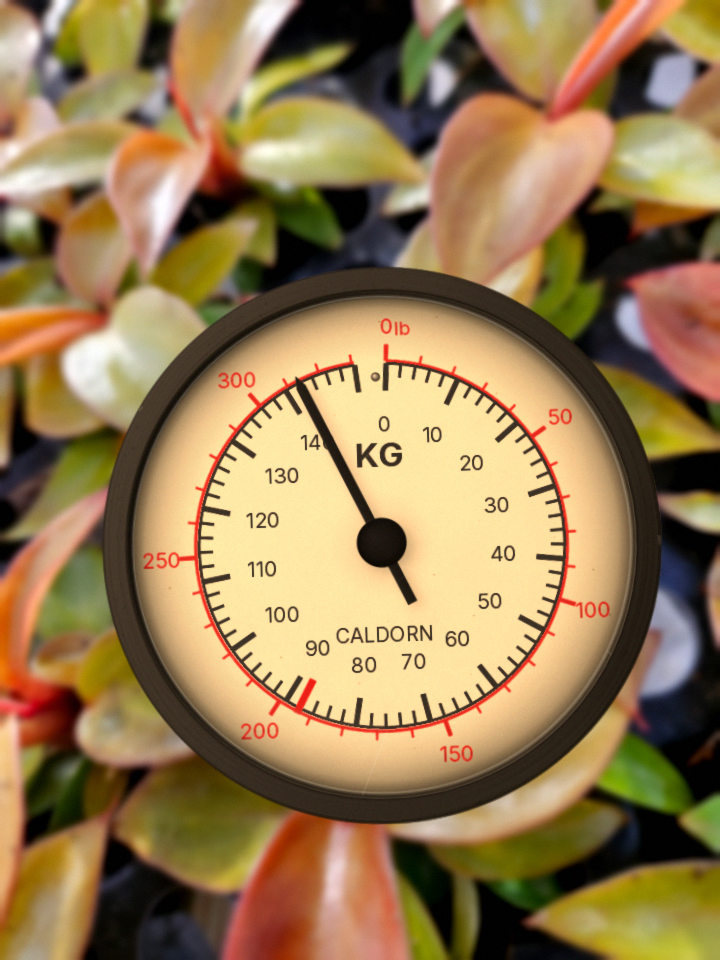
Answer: {"value": 142, "unit": "kg"}
